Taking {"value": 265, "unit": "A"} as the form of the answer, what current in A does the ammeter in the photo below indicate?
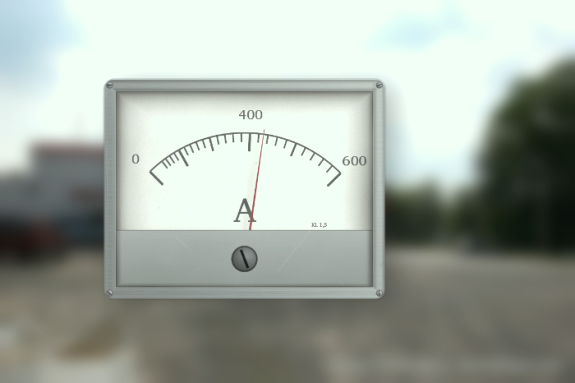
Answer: {"value": 430, "unit": "A"}
